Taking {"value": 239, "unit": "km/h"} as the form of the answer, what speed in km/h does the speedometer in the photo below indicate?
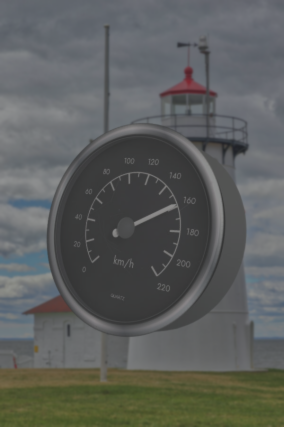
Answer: {"value": 160, "unit": "km/h"}
